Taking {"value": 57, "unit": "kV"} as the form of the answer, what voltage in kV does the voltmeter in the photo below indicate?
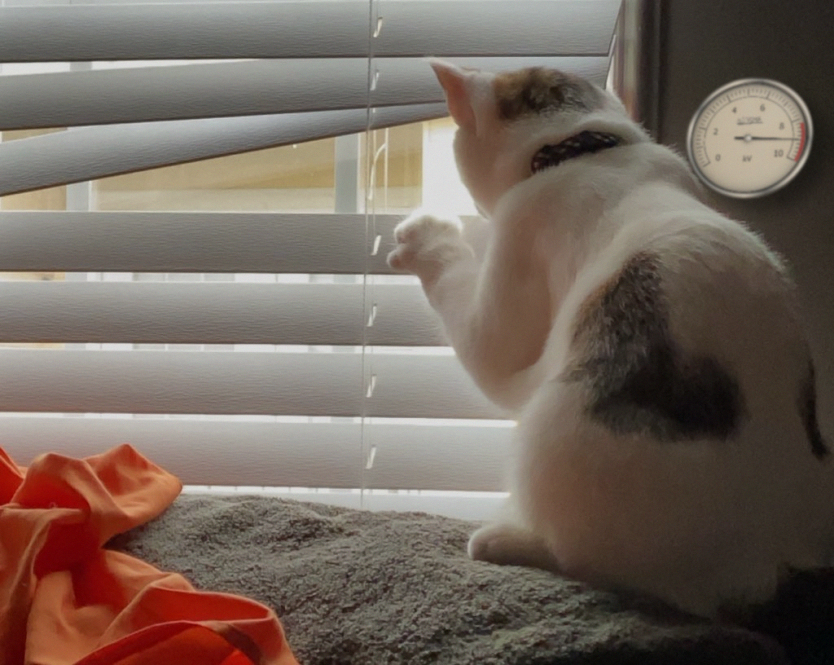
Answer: {"value": 9, "unit": "kV"}
